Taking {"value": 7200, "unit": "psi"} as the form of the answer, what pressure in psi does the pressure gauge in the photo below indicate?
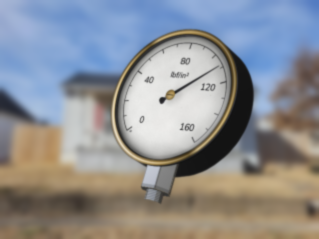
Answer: {"value": 110, "unit": "psi"}
